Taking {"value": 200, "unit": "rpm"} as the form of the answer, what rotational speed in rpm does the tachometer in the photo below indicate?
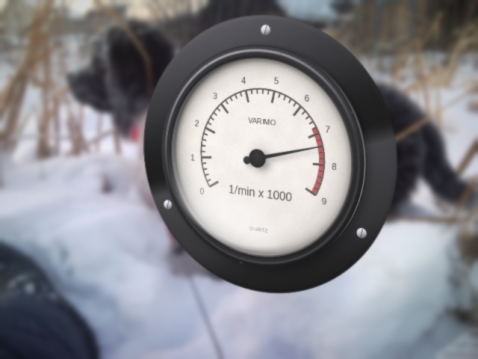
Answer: {"value": 7400, "unit": "rpm"}
